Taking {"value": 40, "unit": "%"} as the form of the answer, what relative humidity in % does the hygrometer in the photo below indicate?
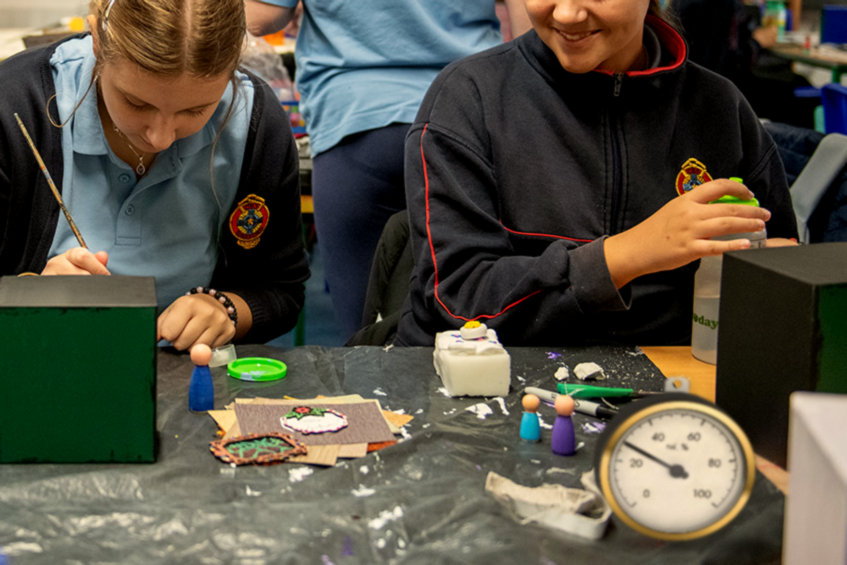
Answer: {"value": 28, "unit": "%"}
